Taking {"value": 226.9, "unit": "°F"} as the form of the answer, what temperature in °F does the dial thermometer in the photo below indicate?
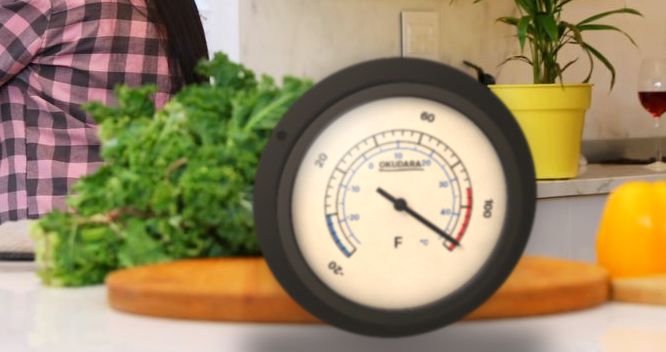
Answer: {"value": 116, "unit": "°F"}
